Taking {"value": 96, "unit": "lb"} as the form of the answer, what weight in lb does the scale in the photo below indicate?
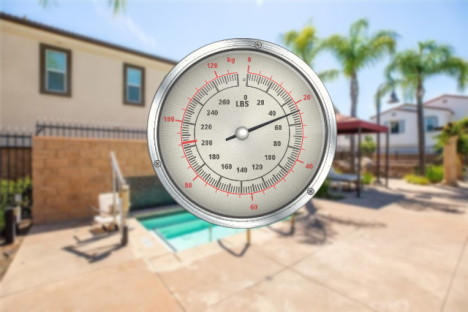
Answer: {"value": 50, "unit": "lb"}
